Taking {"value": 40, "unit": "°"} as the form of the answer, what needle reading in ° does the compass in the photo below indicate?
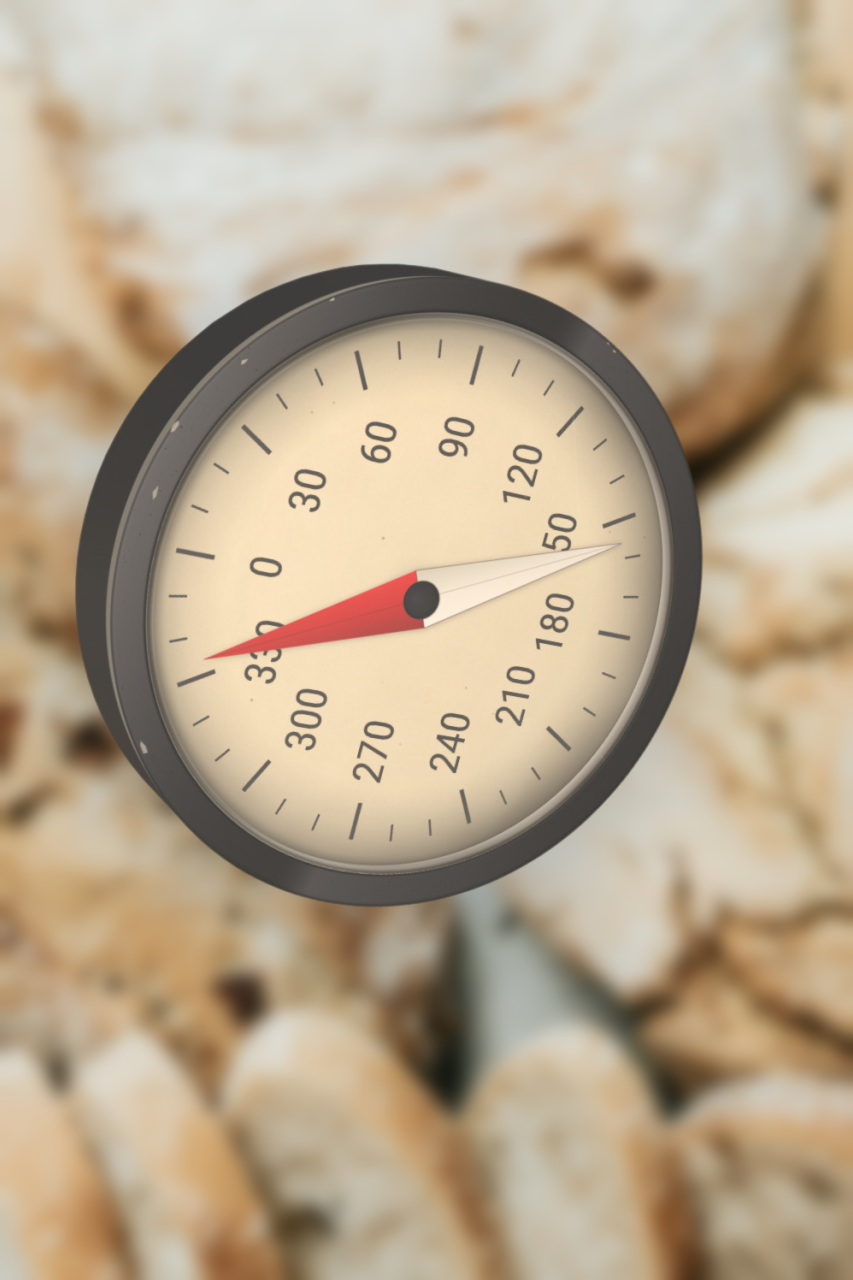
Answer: {"value": 335, "unit": "°"}
